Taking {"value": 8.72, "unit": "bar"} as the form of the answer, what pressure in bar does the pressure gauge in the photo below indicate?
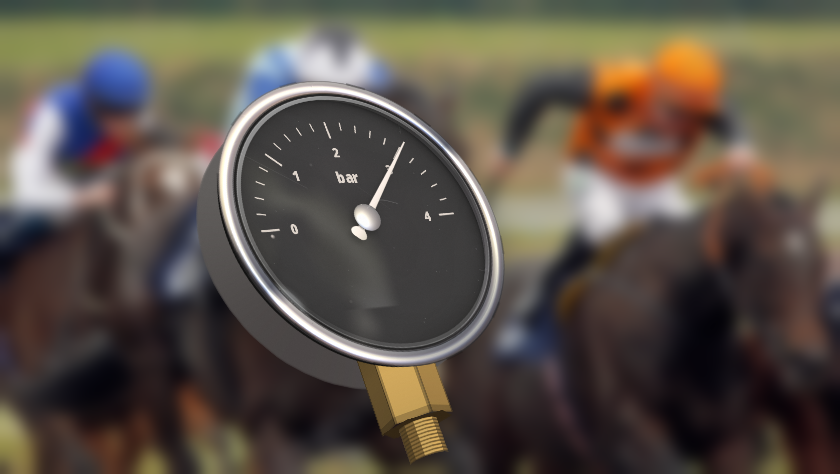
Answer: {"value": 3, "unit": "bar"}
